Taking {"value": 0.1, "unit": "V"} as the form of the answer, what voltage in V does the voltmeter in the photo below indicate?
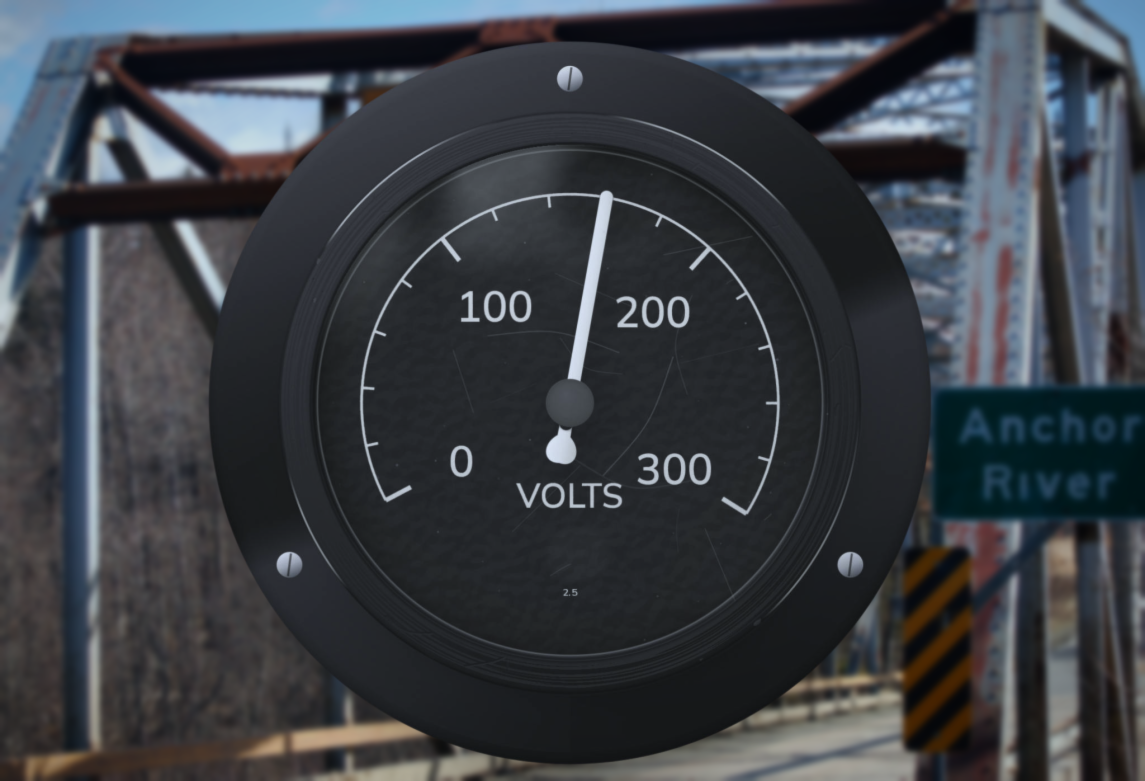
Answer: {"value": 160, "unit": "V"}
